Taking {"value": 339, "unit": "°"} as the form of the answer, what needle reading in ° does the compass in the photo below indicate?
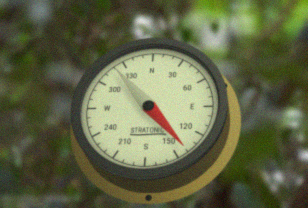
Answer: {"value": 140, "unit": "°"}
